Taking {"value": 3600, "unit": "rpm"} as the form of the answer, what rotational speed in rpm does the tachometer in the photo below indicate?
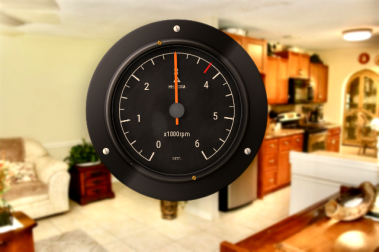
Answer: {"value": 3000, "unit": "rpm"}
